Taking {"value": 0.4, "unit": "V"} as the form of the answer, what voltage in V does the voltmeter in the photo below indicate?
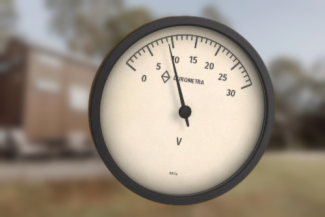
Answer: {"value": 9, "unit": "V"}
